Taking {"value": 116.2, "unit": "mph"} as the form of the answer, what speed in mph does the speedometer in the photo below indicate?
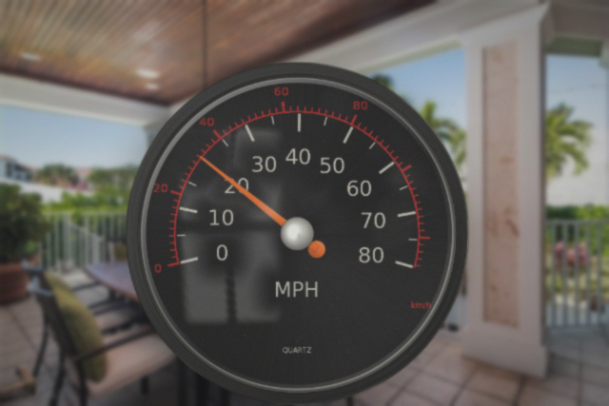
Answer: {"value": 20, "unit": "mph"}
